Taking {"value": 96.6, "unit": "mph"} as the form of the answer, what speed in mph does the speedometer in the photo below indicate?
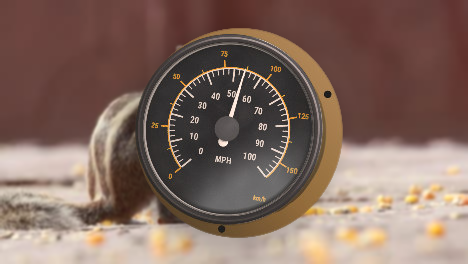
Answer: {"value": 54, "unit": "mph"}
